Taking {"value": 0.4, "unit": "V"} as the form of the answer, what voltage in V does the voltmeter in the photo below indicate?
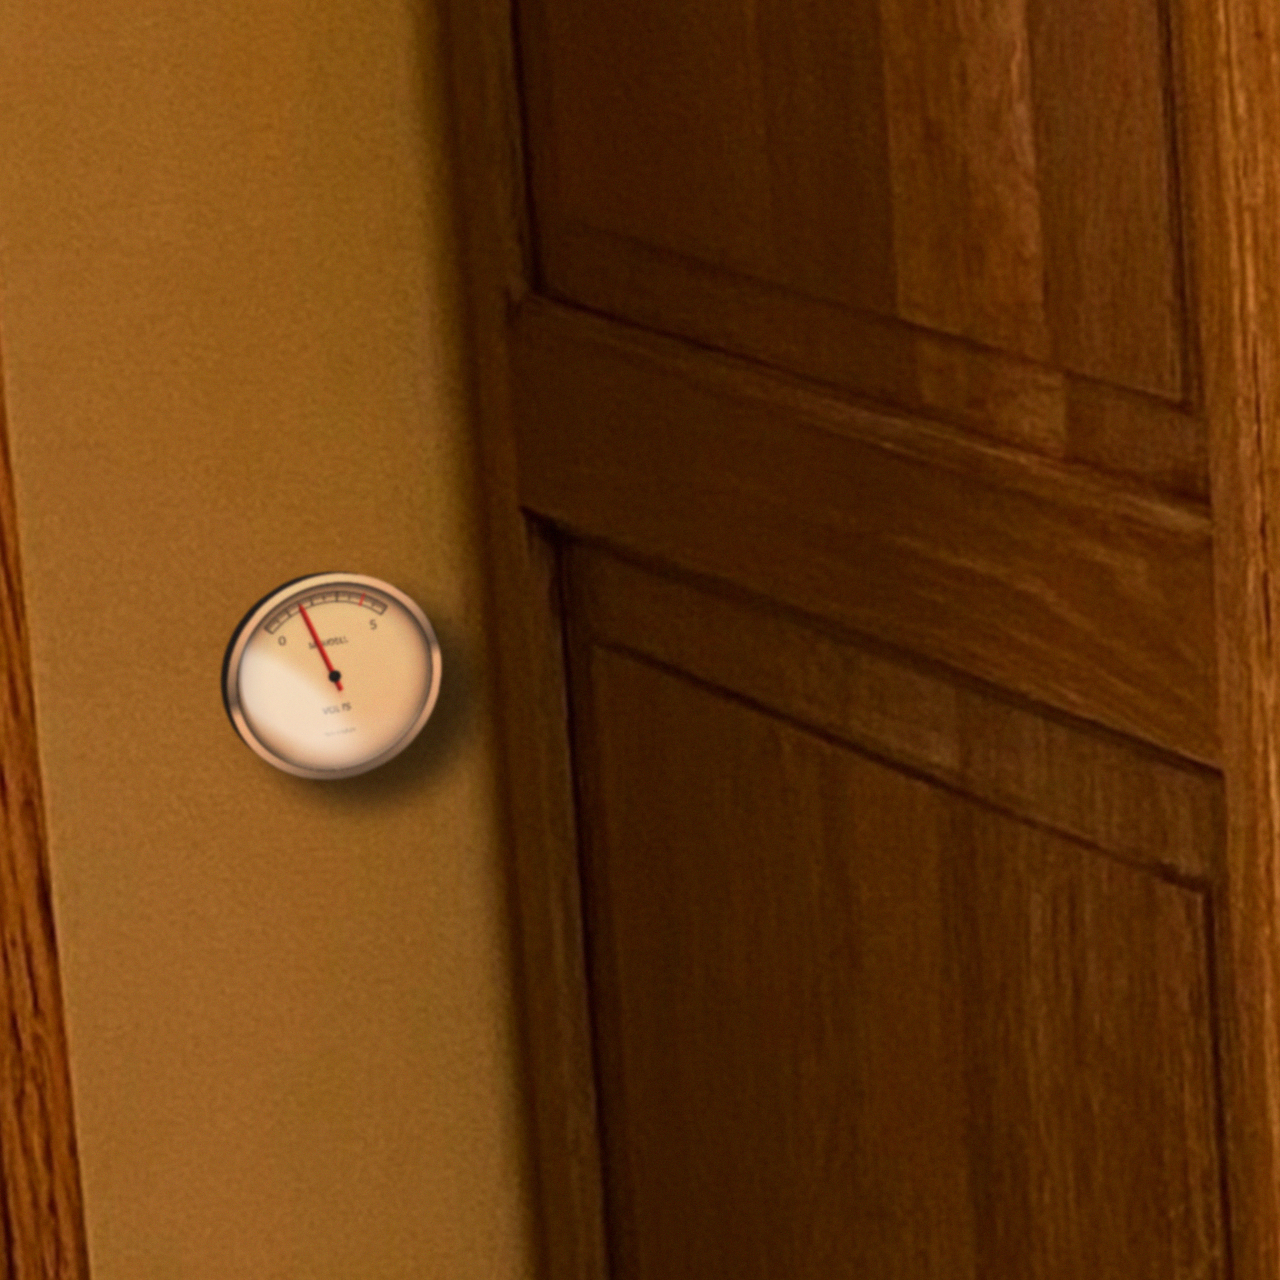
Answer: {"value": 1.5, "unit": "V"}
